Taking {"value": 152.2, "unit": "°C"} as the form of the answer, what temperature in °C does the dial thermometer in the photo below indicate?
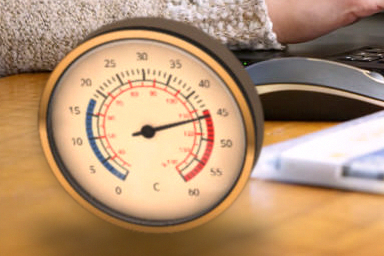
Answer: {"value": 45, "unit": "°C"}
